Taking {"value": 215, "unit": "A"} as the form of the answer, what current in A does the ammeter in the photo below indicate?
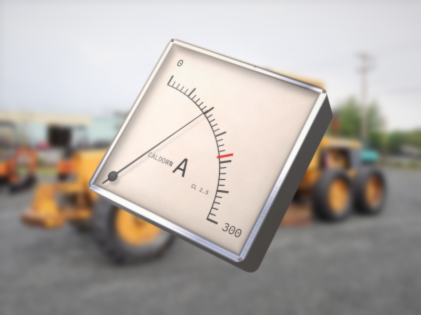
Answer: {"value": 100, "unit": "A"}
